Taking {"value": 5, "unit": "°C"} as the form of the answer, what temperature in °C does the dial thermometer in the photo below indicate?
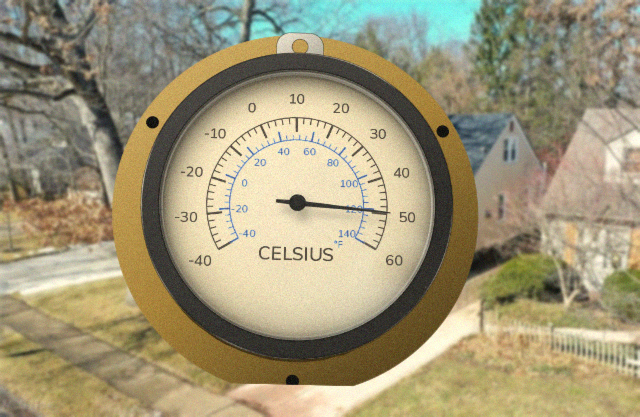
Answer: {"value": 50, "unit": "°C"}
